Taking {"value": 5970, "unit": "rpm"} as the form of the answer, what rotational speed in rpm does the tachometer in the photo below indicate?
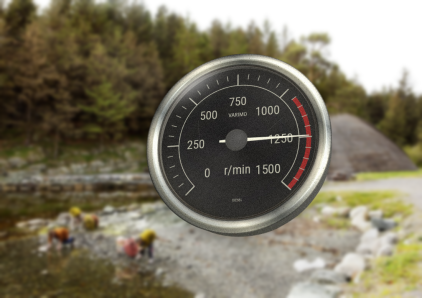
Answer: {"value": 1250, "unit": "rpm"}
